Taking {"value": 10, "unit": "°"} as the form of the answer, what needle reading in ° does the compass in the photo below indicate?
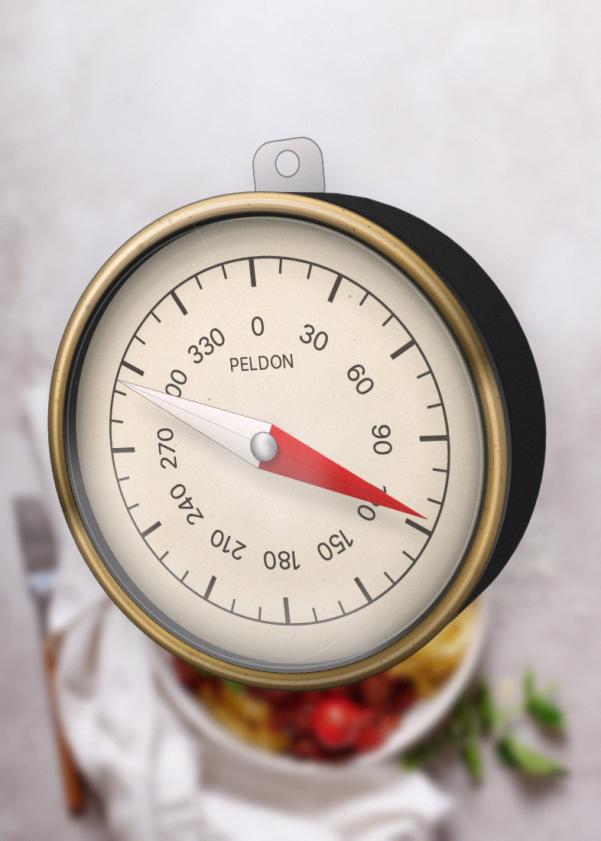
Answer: {"value": 115, "unit": "°"}
